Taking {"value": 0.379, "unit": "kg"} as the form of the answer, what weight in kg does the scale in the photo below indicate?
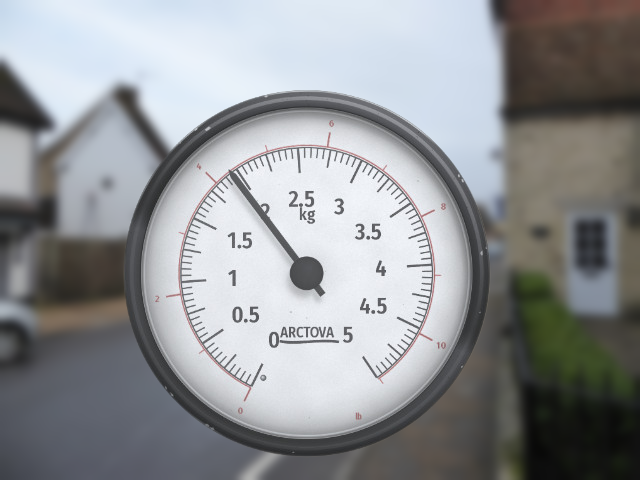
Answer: {"value": 1.95, "unit": "kg"}
